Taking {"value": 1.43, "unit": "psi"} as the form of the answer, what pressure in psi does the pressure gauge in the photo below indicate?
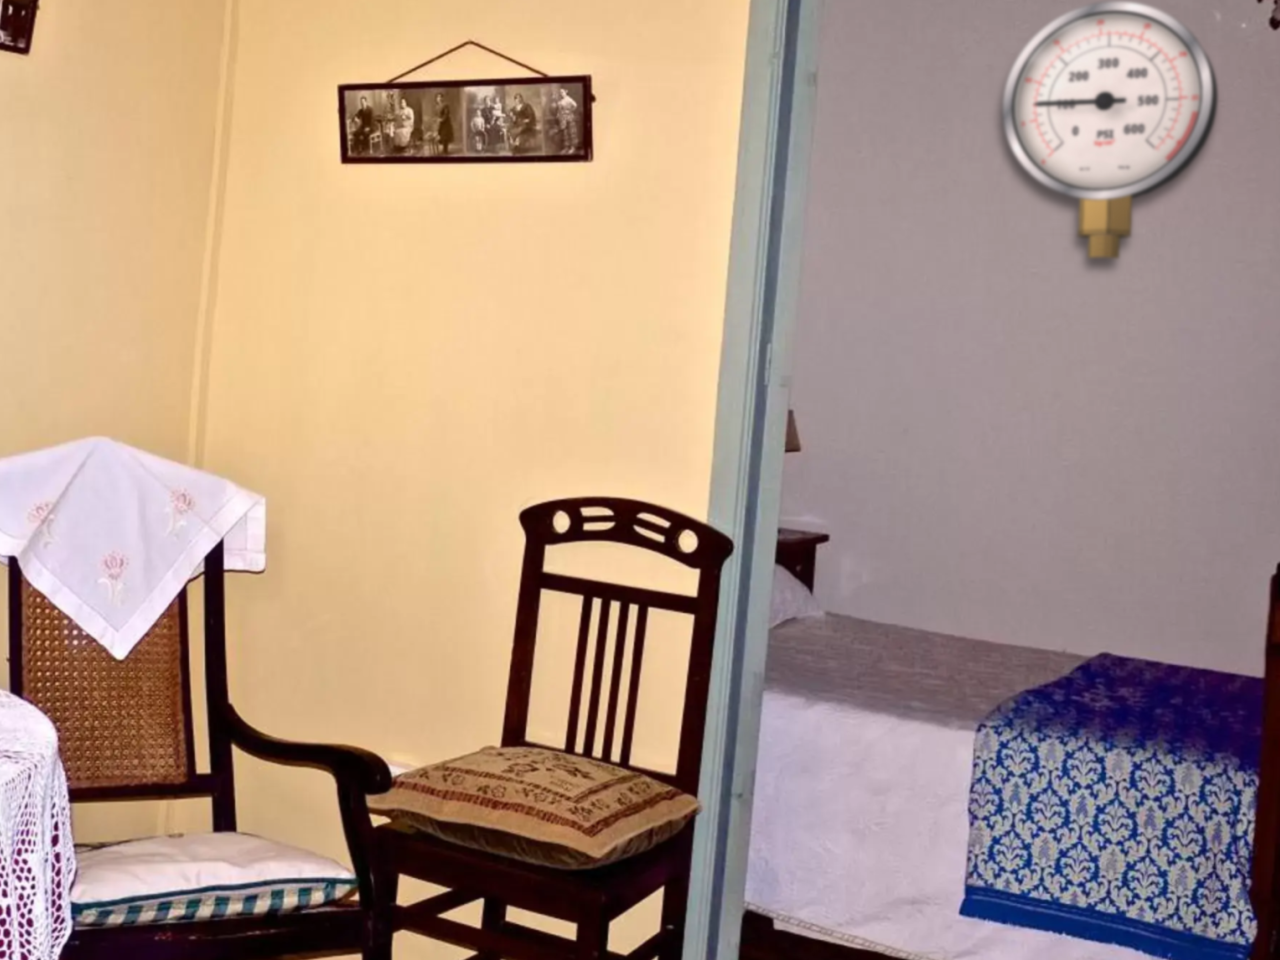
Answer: {"value": 100, "unit": "psi"}
